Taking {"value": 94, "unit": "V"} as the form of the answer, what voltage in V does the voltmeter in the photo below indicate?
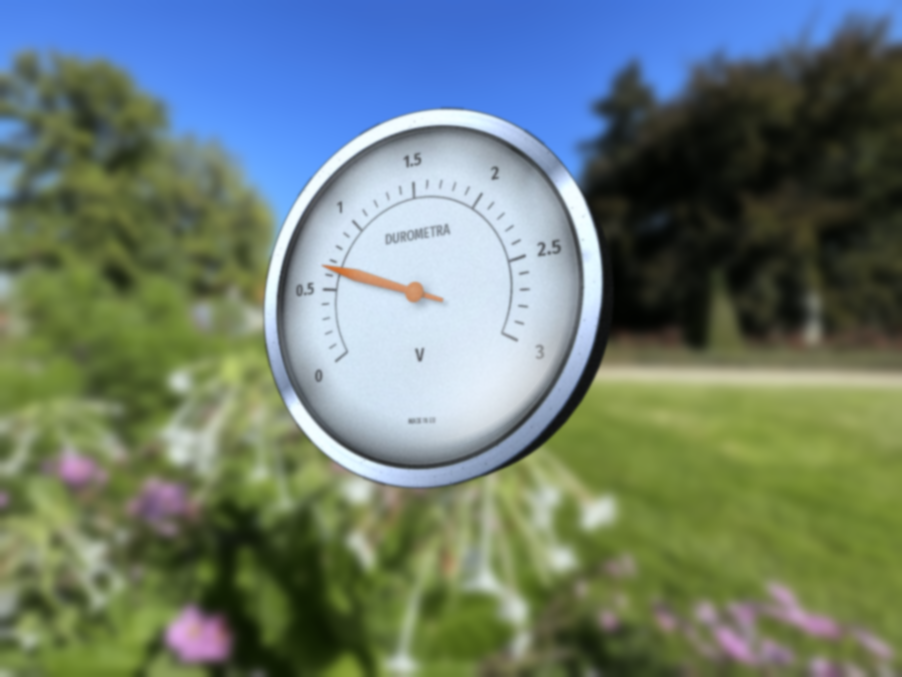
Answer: {"value": 0.65, "unit": "V"}
